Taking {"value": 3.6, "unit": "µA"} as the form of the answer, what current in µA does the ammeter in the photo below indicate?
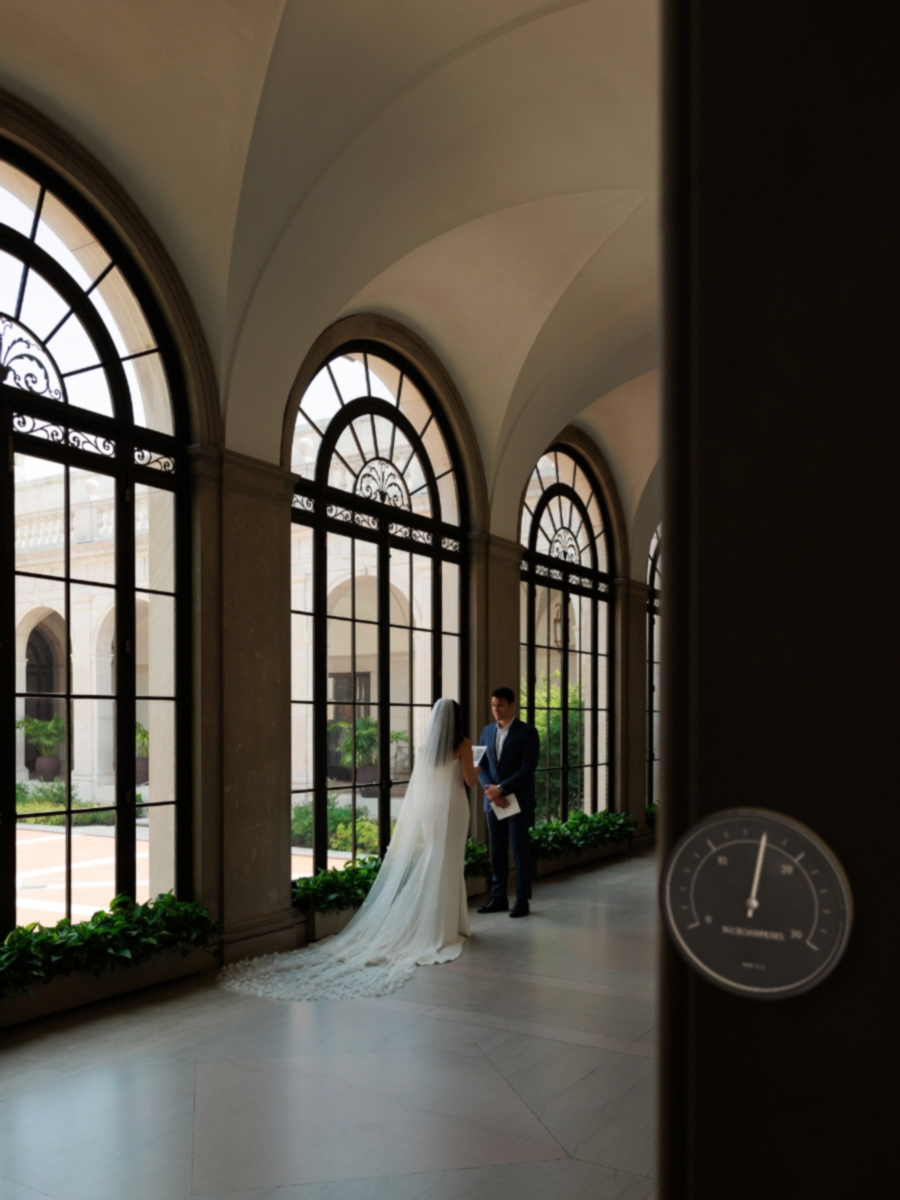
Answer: {"value": 16, "unit": "µA"}
